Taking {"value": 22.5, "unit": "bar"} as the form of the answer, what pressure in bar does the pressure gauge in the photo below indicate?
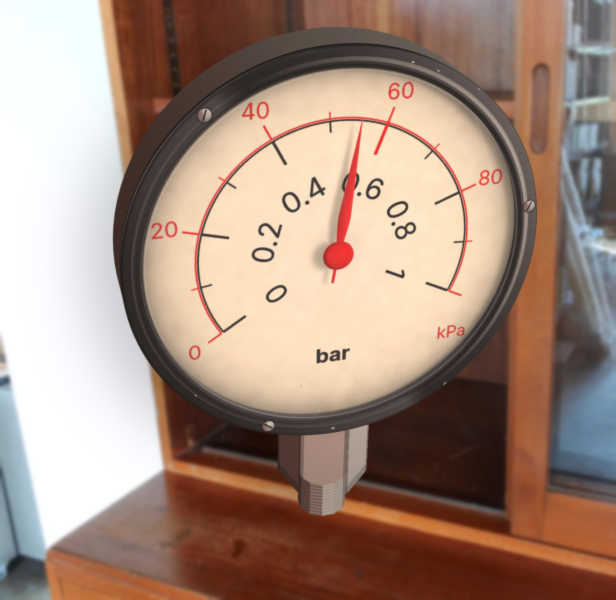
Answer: {"value": 0.55, "unit": "bar"}
